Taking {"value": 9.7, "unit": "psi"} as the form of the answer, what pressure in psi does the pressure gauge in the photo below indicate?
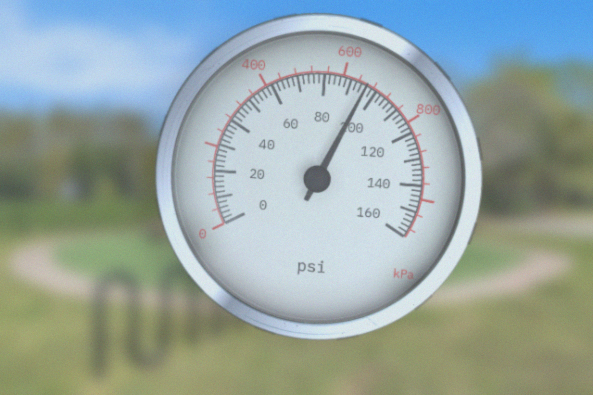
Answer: {"value": 96, "unit": "psi"}
